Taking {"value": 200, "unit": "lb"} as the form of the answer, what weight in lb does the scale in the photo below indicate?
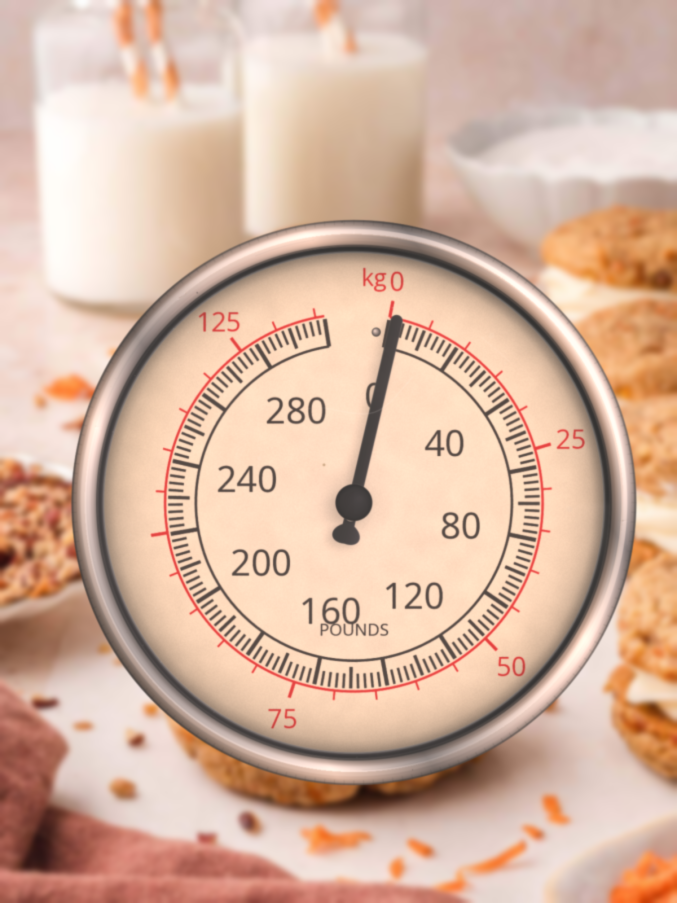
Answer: {"value": 2, "unit": "lb"}
